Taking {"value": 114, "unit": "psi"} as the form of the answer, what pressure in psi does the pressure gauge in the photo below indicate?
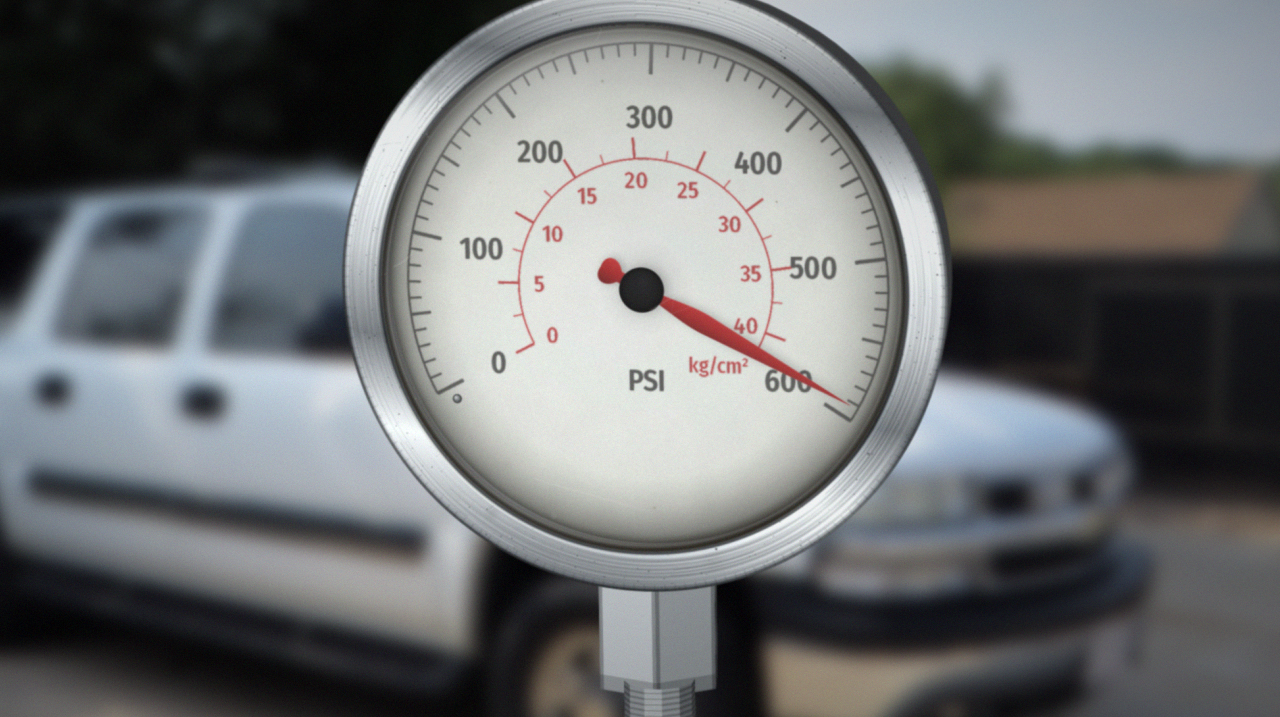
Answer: {"value": 590, "unit": "psi"}
